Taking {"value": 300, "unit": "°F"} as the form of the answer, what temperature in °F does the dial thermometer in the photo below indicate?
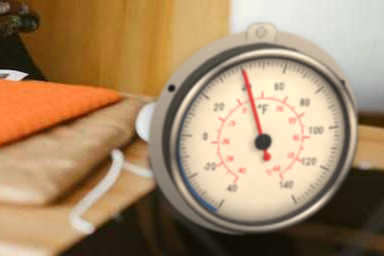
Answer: {"value": 40, "unit": "°F"}
